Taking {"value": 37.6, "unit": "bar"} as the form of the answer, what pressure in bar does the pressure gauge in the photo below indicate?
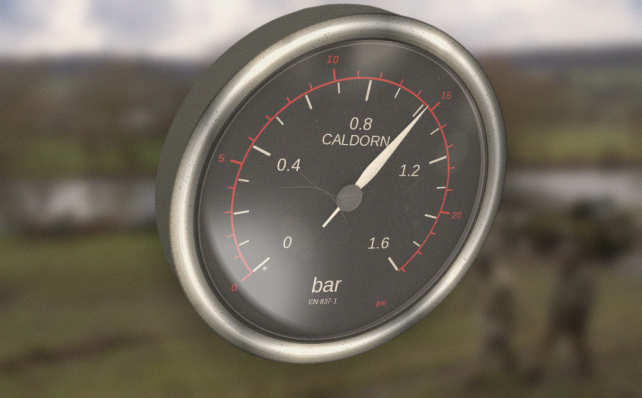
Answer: {"value": 1, "unit": "bar"}
